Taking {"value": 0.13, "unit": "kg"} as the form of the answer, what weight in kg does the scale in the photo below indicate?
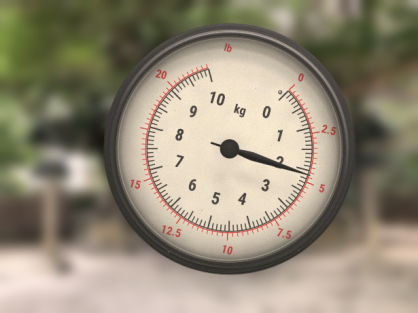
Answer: {"value": 2.1, "unit": "kg"}
